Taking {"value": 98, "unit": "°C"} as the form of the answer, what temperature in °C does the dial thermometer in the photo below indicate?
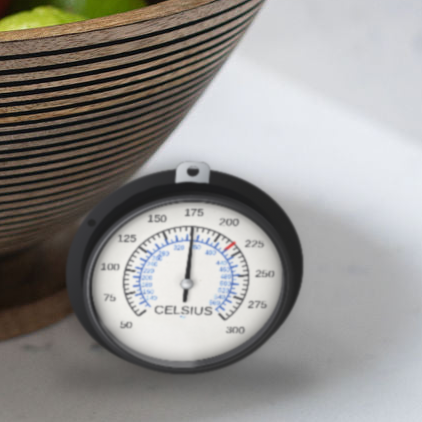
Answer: {"value": 175, "unit": "°C"}
